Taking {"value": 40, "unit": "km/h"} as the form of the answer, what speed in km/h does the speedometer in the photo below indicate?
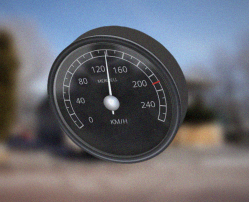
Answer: {"value": 140, "unit": "km/h"}
